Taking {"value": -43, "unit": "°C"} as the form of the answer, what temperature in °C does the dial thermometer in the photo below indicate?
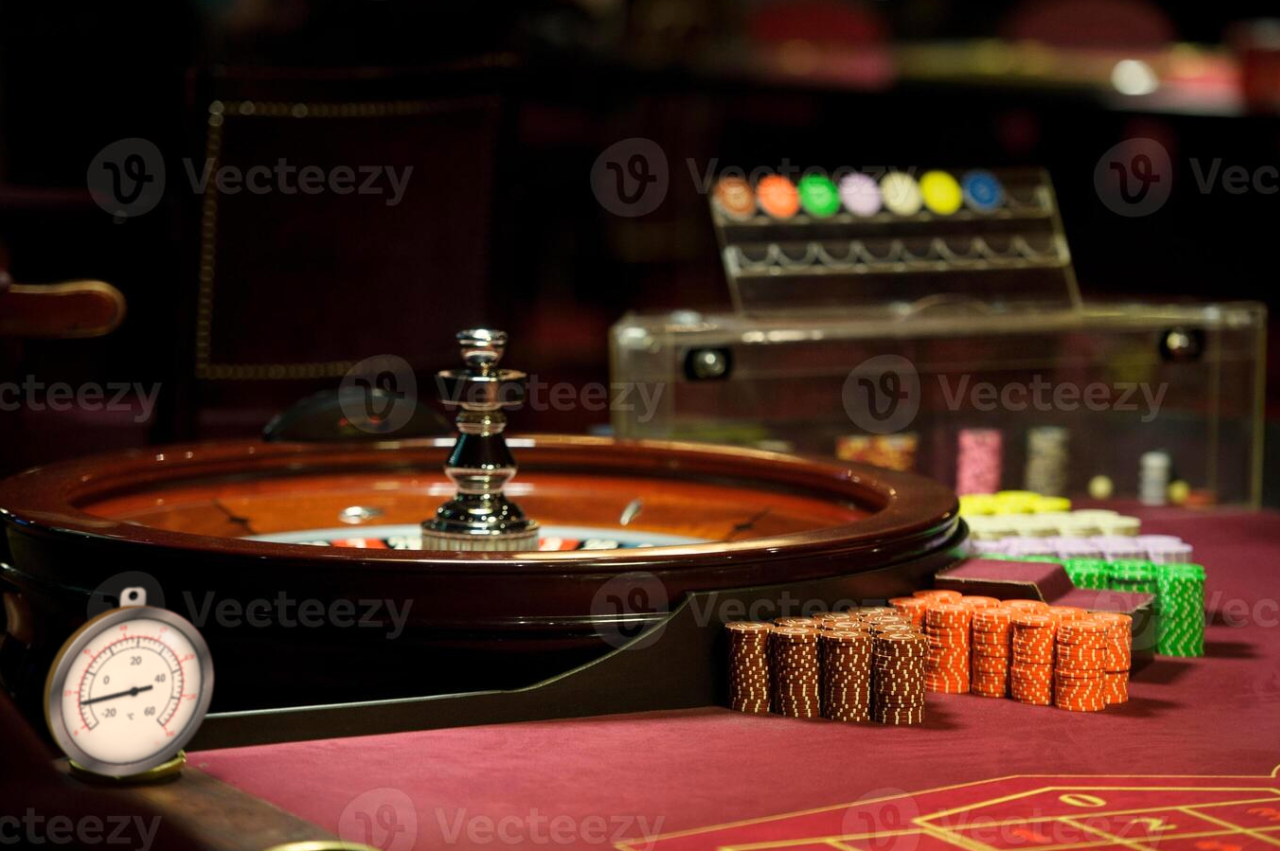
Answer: {"value": -10, "unit": "°C"}
